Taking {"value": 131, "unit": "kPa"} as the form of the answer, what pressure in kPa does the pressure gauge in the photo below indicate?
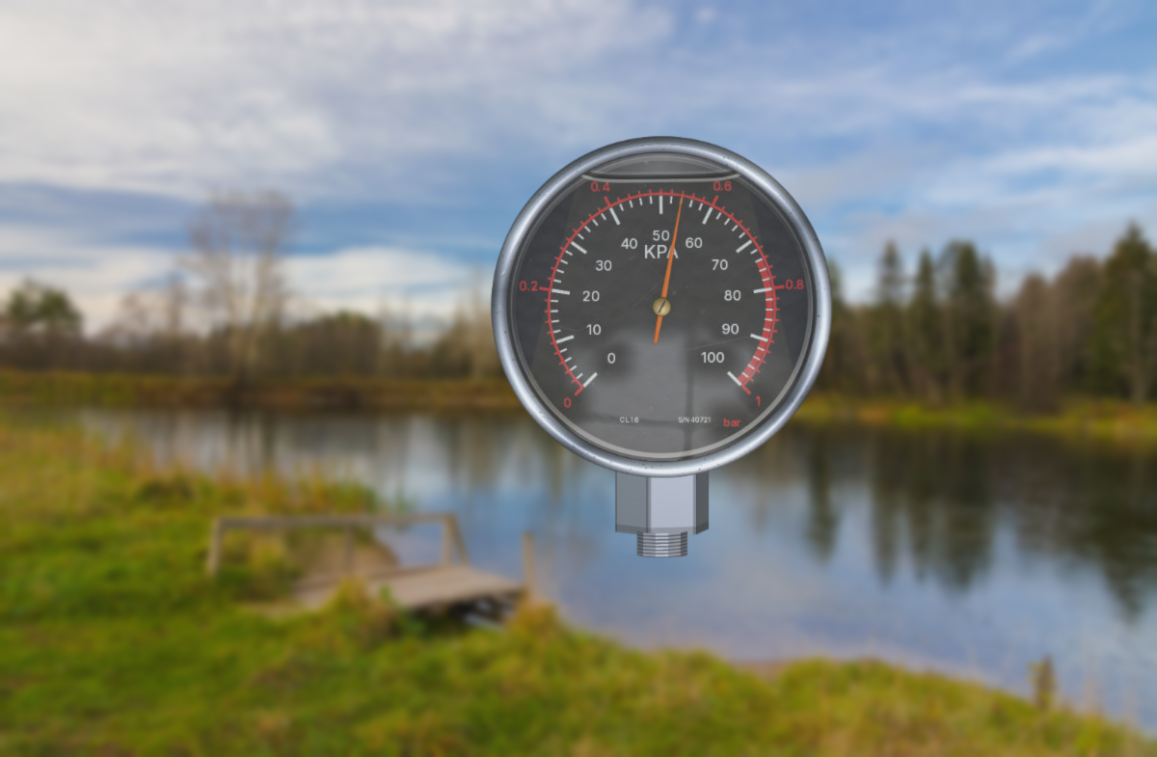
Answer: {"value": 54, "unit": "kPa"}
